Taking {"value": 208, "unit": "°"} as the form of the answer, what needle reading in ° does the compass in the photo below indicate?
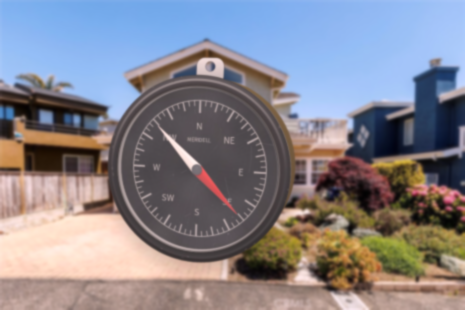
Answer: {"value": 135, "unit": "°"}
